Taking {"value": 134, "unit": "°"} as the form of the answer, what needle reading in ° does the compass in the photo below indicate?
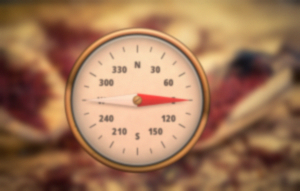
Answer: {"value": 90, "unit": "°"}
